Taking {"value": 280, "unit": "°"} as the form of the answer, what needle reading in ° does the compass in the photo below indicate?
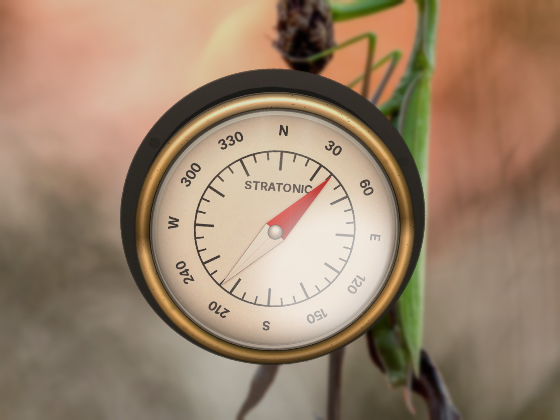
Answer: {"value": 40, "unit": "°"}
